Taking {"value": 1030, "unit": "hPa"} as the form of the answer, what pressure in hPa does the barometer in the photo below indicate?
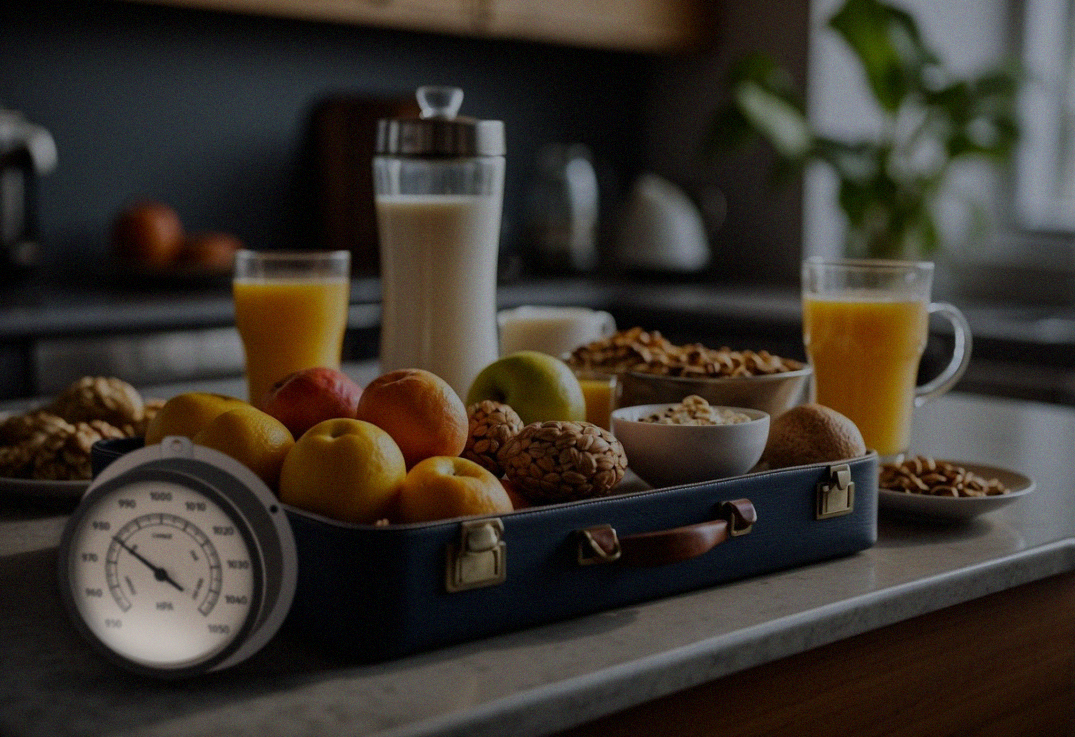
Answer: {"value": 980, "unit": "hPa"}
